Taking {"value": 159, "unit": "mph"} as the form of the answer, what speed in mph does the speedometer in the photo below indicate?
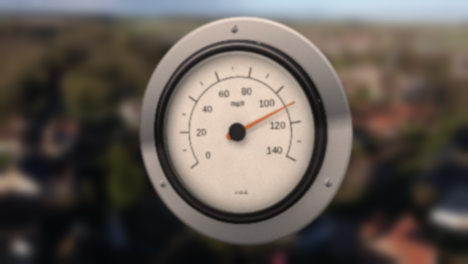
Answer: {"value": 110, "unit": "mph"}
